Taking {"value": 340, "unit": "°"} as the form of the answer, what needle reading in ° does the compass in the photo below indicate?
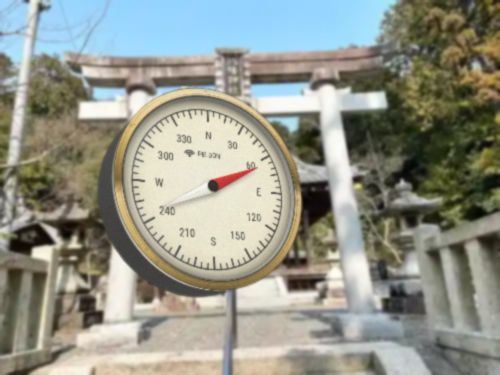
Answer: {"value": 65, "unit": "°"}
